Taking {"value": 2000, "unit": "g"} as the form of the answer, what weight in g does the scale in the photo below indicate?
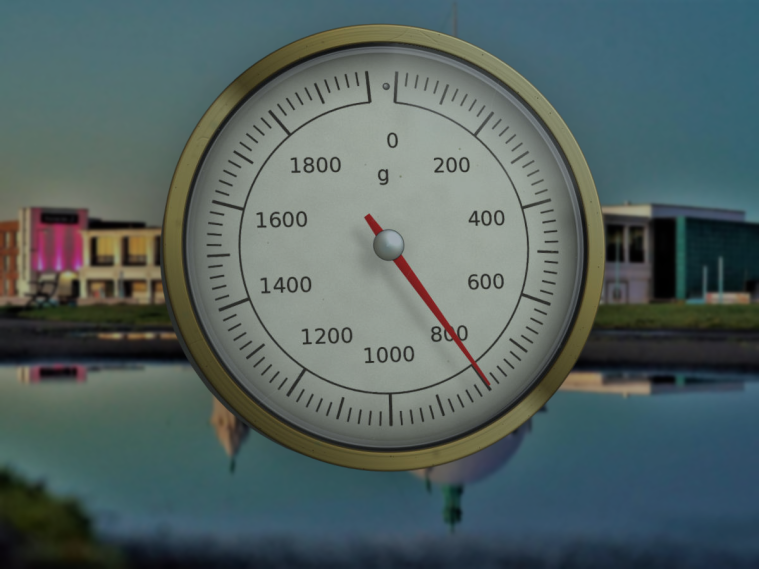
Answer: {"value": 800, "unit": "g"}
